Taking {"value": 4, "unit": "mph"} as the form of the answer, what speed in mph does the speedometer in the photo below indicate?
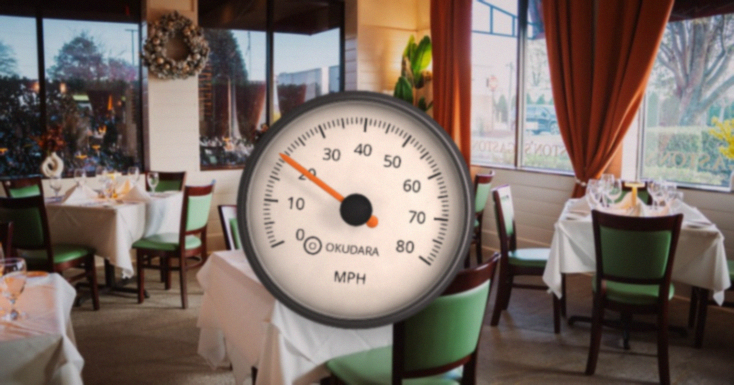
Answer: {"value": 20, "unit": "mph"}
